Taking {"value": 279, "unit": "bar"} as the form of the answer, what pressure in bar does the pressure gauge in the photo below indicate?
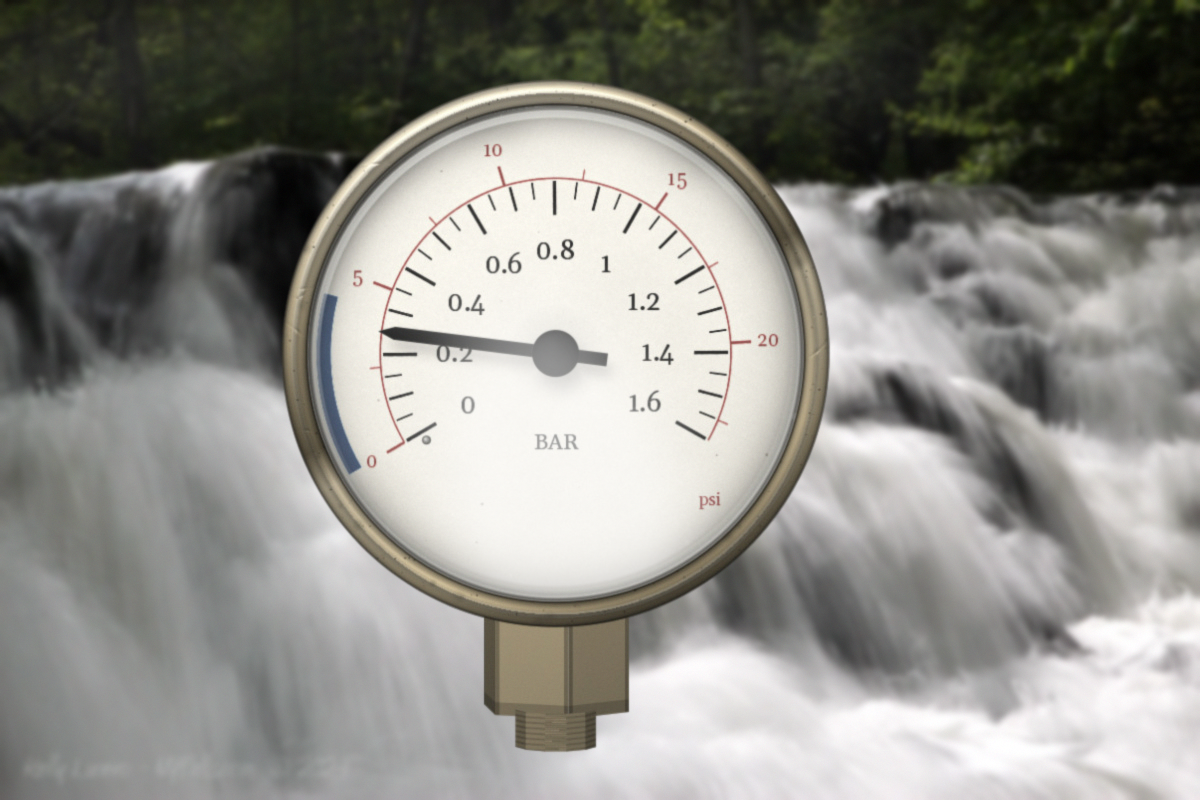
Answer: {"value": 0.25, "unit": "bar"}
